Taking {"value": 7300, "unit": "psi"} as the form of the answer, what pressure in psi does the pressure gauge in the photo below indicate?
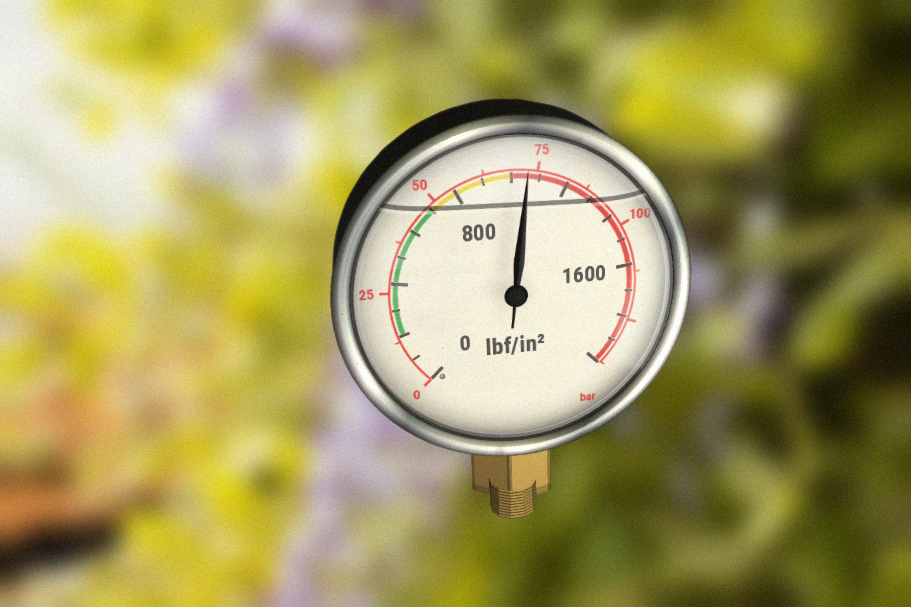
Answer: {"value": 1050, "unit": "psi"}
